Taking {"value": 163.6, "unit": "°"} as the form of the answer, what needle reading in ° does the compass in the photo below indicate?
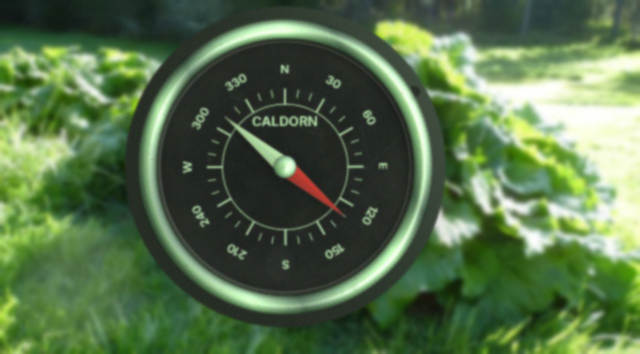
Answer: {"value": 130, "unit": "°"}
